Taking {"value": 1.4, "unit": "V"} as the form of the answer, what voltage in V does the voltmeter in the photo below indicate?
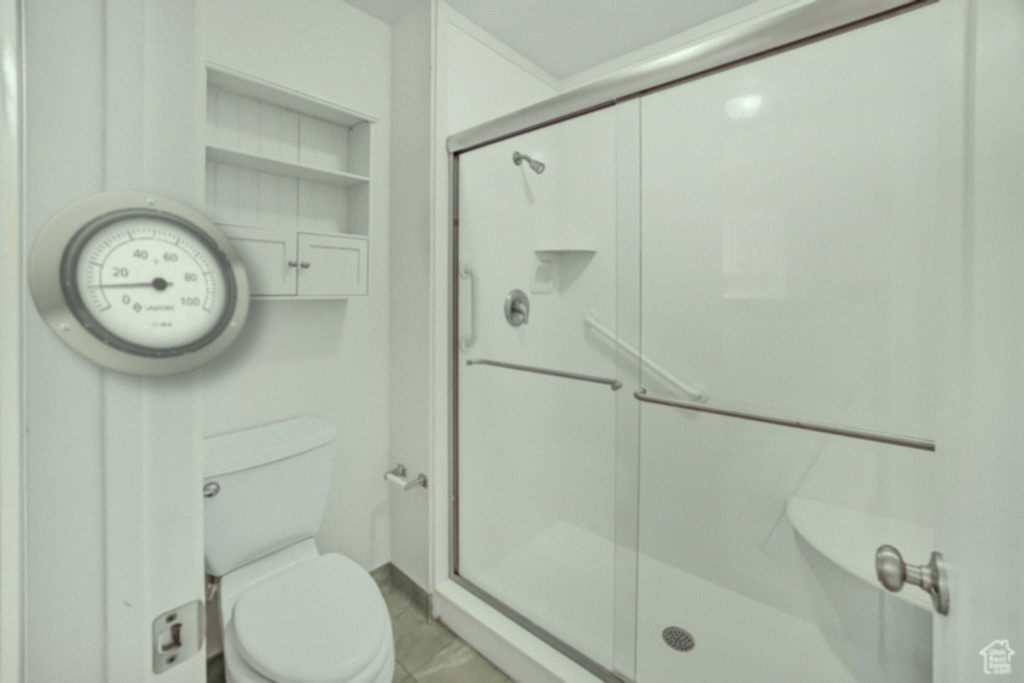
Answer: {"value": 10, "unit": "V"}
